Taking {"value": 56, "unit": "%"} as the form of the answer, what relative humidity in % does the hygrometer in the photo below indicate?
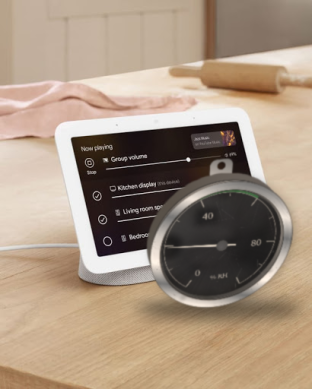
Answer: {"value": 20, "unit": "%"}
